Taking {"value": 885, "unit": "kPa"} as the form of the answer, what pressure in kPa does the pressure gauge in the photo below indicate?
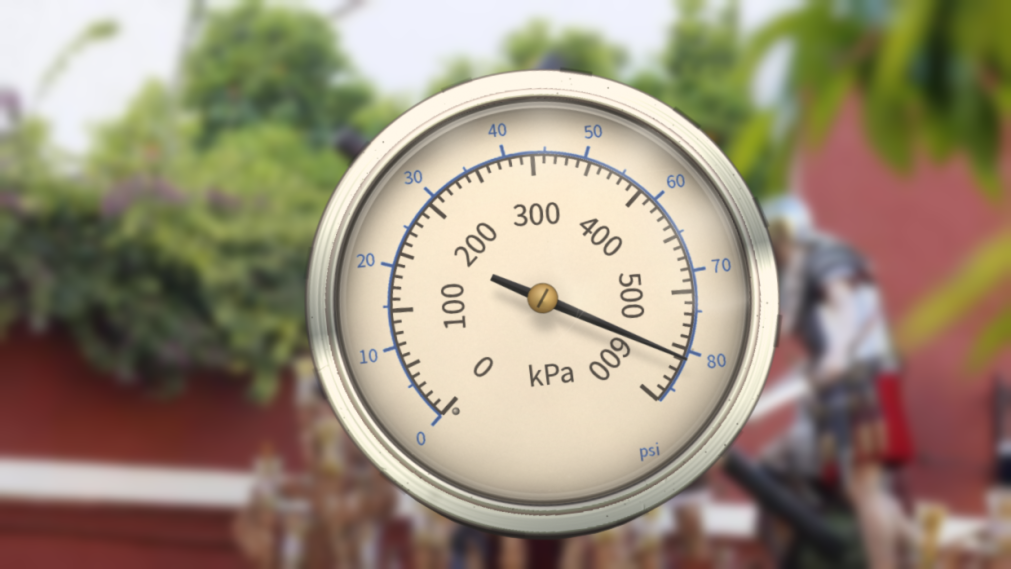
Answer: {"value": 560, "unit": "kPa"}
